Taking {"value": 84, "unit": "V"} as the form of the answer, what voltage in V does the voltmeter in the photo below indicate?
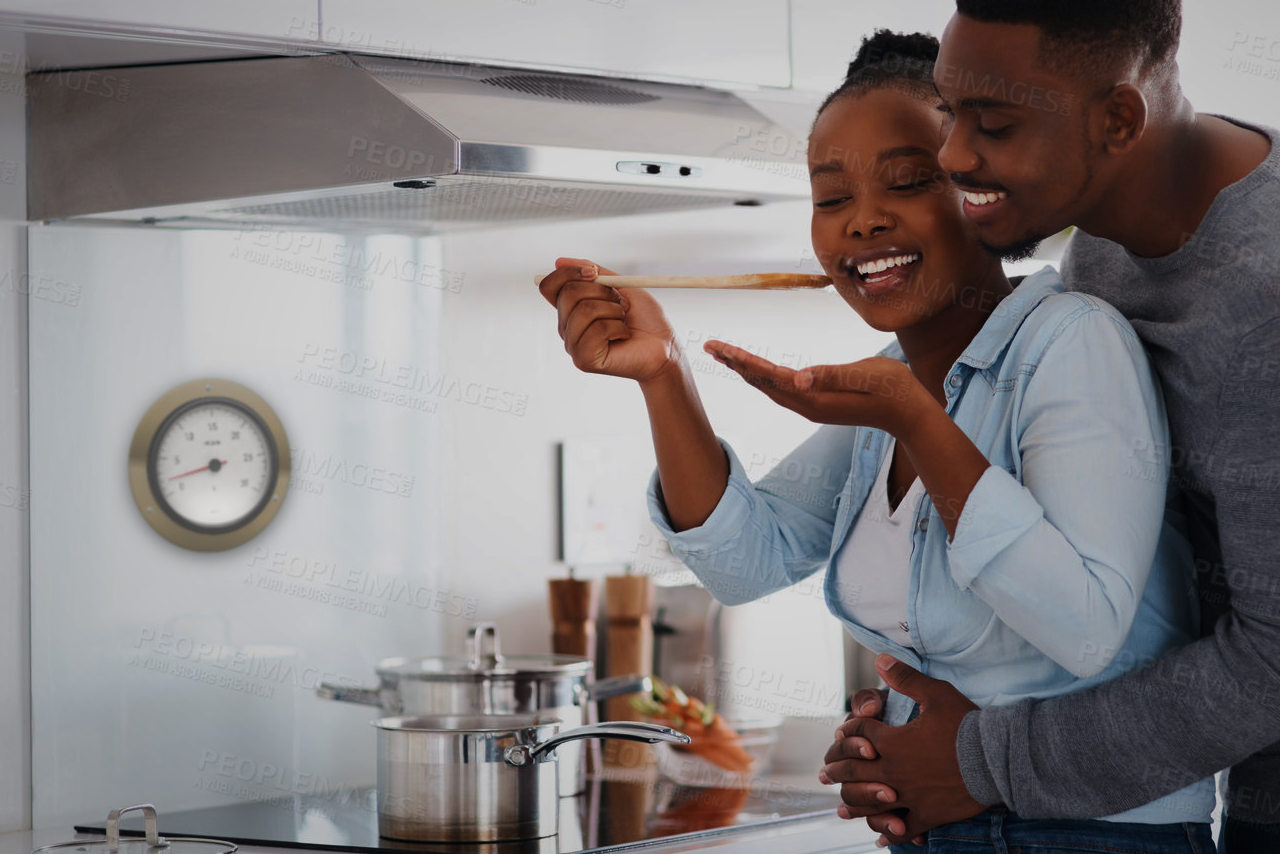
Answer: {"value": 2, "unit": "V"}
